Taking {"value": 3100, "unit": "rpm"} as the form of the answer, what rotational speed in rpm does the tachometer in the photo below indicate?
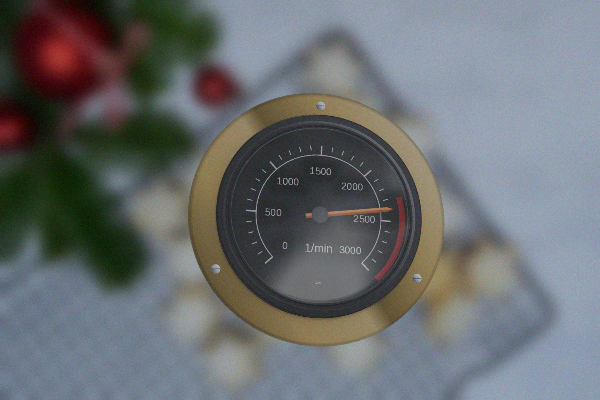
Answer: {"value": 2400, "unit": "rpm"}
